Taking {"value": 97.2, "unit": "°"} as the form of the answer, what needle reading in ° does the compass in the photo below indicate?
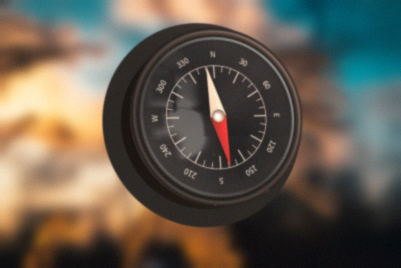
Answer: {"value": 170, "unit": "°"}
